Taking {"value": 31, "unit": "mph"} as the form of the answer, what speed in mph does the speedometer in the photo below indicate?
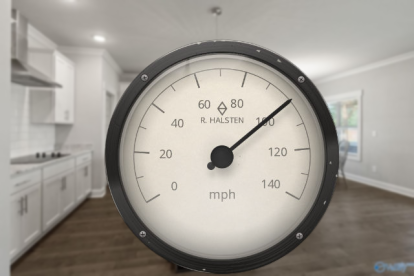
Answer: {"value": 100, "unit": "mph"}
